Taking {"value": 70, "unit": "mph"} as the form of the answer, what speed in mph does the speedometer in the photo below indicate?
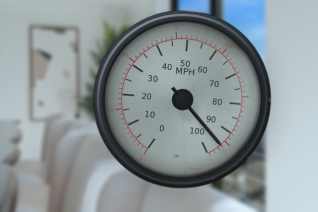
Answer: {"value": 95, "unit": "mph"}
